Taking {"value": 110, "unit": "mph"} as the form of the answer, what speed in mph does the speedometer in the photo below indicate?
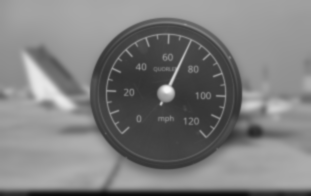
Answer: {"value": 70, "unit": "mph"}
